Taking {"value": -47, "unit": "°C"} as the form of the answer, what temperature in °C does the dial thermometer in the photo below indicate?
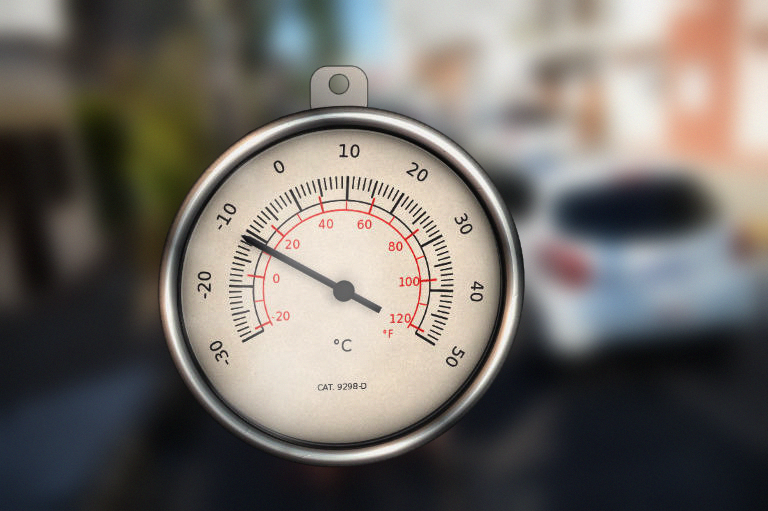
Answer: {"value": -11, "unit": "°C"}
